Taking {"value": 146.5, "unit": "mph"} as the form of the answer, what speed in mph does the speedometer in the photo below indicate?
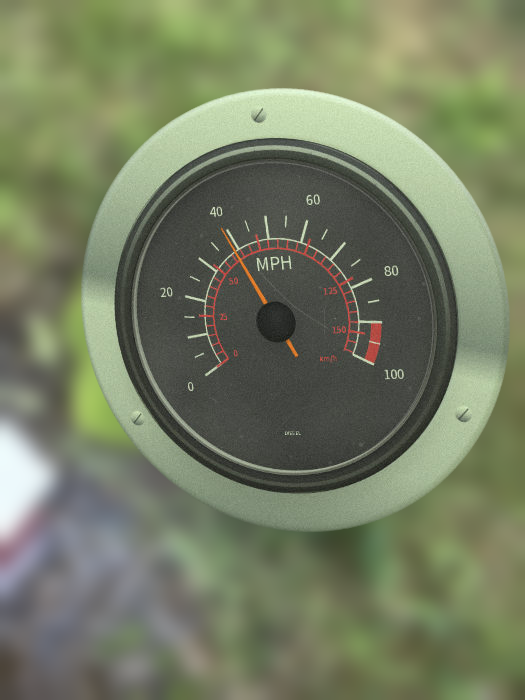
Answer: {"value": 40, "unit": "mph"}
